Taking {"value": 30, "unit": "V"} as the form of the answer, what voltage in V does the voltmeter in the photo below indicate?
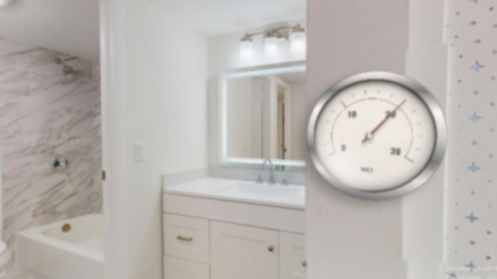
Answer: {"value": 20, "unit": "V"}
